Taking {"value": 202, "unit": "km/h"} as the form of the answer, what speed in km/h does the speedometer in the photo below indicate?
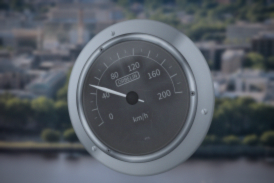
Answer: {"value": 50, "unit": "km/h"}
